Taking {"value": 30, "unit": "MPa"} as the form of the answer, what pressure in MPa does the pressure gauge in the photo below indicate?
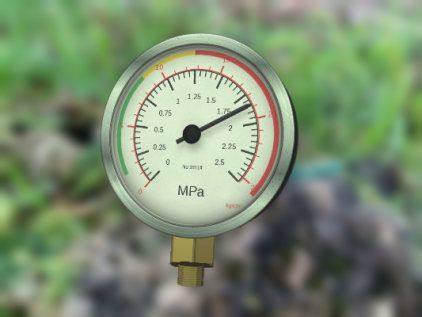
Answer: {"value": 1.85, "unit": "MPa"}
